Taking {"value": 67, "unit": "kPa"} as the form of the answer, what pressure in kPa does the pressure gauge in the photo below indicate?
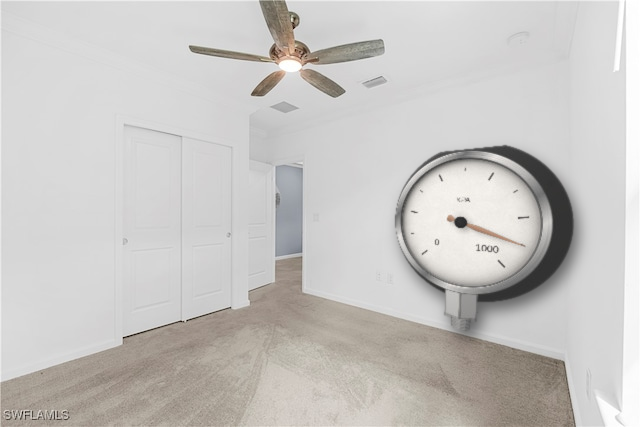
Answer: {"value": 900, "unit": "kPa"}
